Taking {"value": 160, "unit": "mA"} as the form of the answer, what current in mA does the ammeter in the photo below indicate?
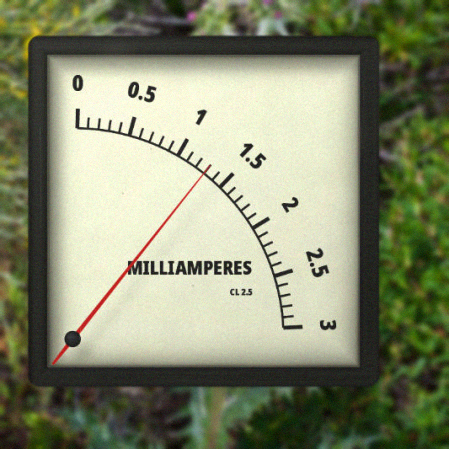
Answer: {"value": 1.3, "unit": "mA"}
